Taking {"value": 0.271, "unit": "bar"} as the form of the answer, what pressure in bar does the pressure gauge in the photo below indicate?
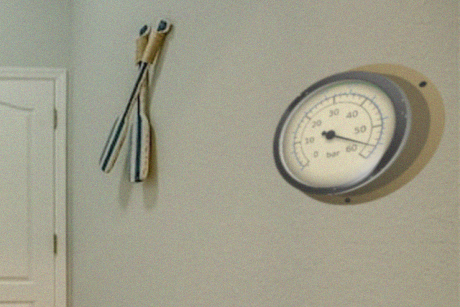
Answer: {"value": 56, "unit": "bar"}
